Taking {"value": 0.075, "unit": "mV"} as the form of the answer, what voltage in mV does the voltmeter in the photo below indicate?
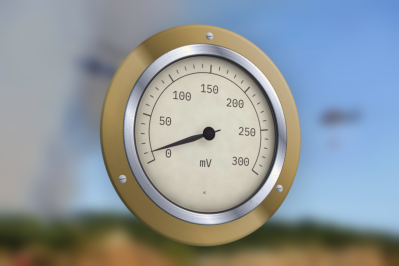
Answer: {"value": 10, "unit": "mV"}
